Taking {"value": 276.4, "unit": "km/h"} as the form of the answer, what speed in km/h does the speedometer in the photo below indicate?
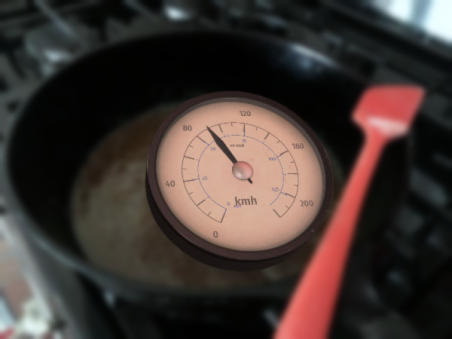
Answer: {"value": 90, "unit": "km/h"}
